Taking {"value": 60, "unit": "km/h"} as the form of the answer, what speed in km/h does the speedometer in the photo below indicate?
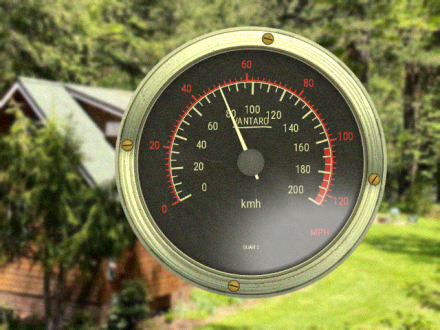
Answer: {"value": 80, "unit": "km/h"}
